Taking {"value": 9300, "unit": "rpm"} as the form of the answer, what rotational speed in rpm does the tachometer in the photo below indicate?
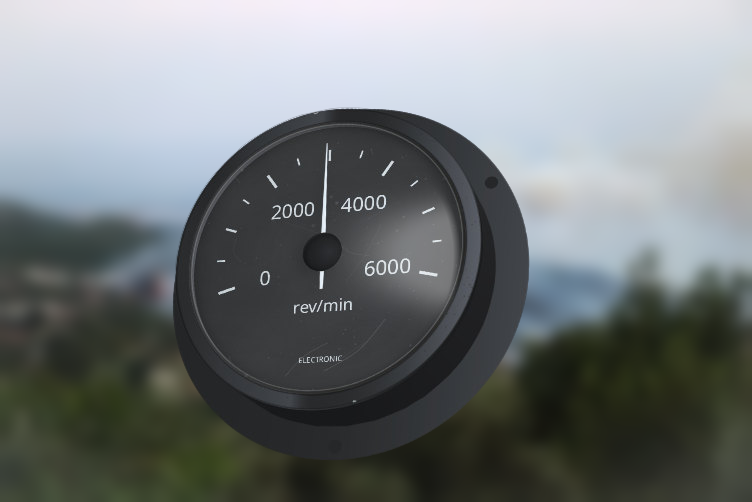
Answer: {"value": 3000, "unit": "rpm"}
